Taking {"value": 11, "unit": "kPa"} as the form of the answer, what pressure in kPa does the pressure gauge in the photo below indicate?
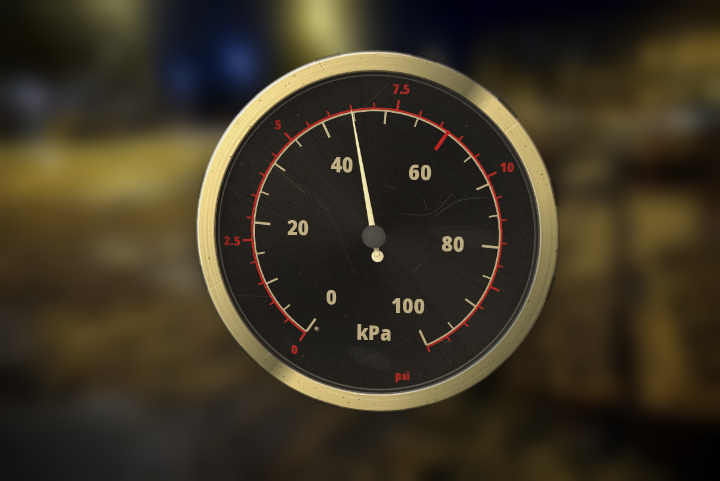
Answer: {"value": 45, "unit": "kPa"}
